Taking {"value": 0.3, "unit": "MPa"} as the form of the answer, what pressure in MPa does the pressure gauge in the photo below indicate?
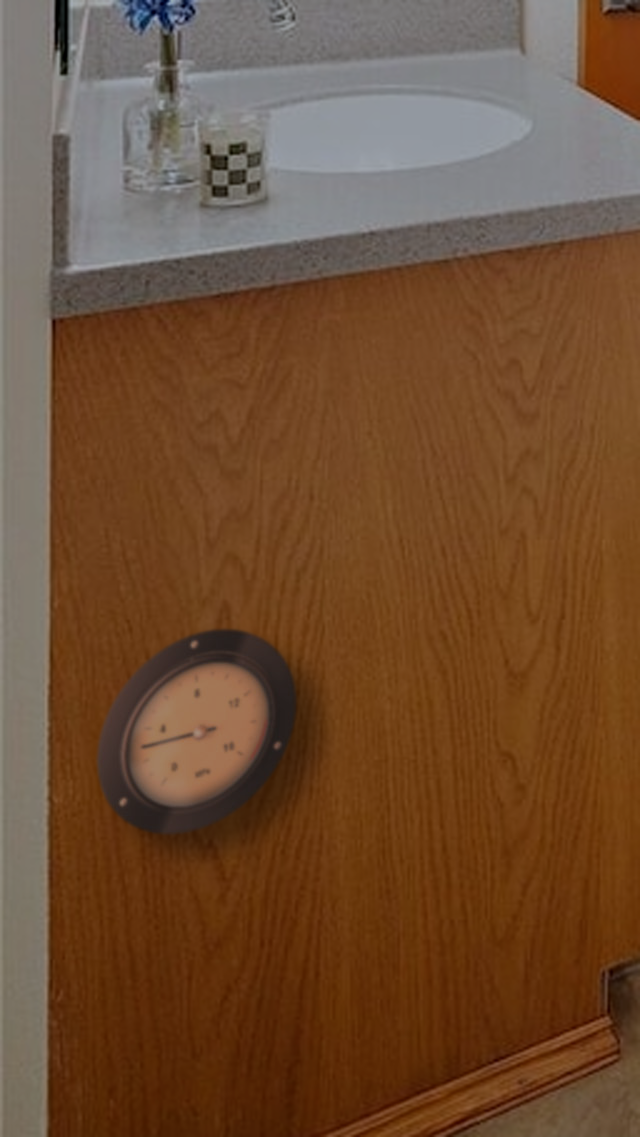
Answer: {"value": 3, "unit": "MPa"}
